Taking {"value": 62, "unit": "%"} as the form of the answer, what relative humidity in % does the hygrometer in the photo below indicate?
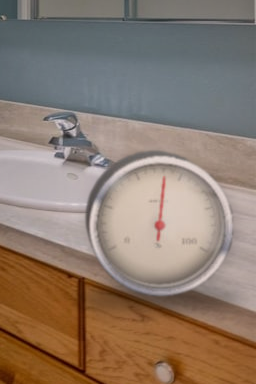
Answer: {"value": 52, "unit": "%"}
